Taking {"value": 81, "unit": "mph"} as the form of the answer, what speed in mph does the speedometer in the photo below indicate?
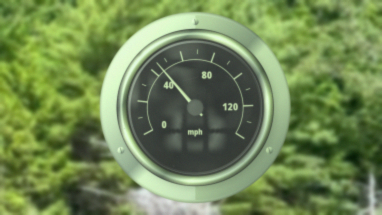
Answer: {"value": 45, "unit": "mph"}
